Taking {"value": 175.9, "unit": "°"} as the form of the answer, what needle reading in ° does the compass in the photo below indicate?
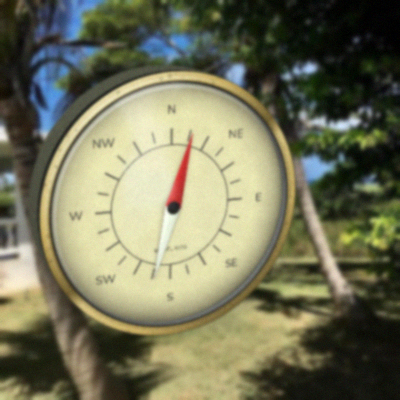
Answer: {"value": 15, "unit": "°"}
